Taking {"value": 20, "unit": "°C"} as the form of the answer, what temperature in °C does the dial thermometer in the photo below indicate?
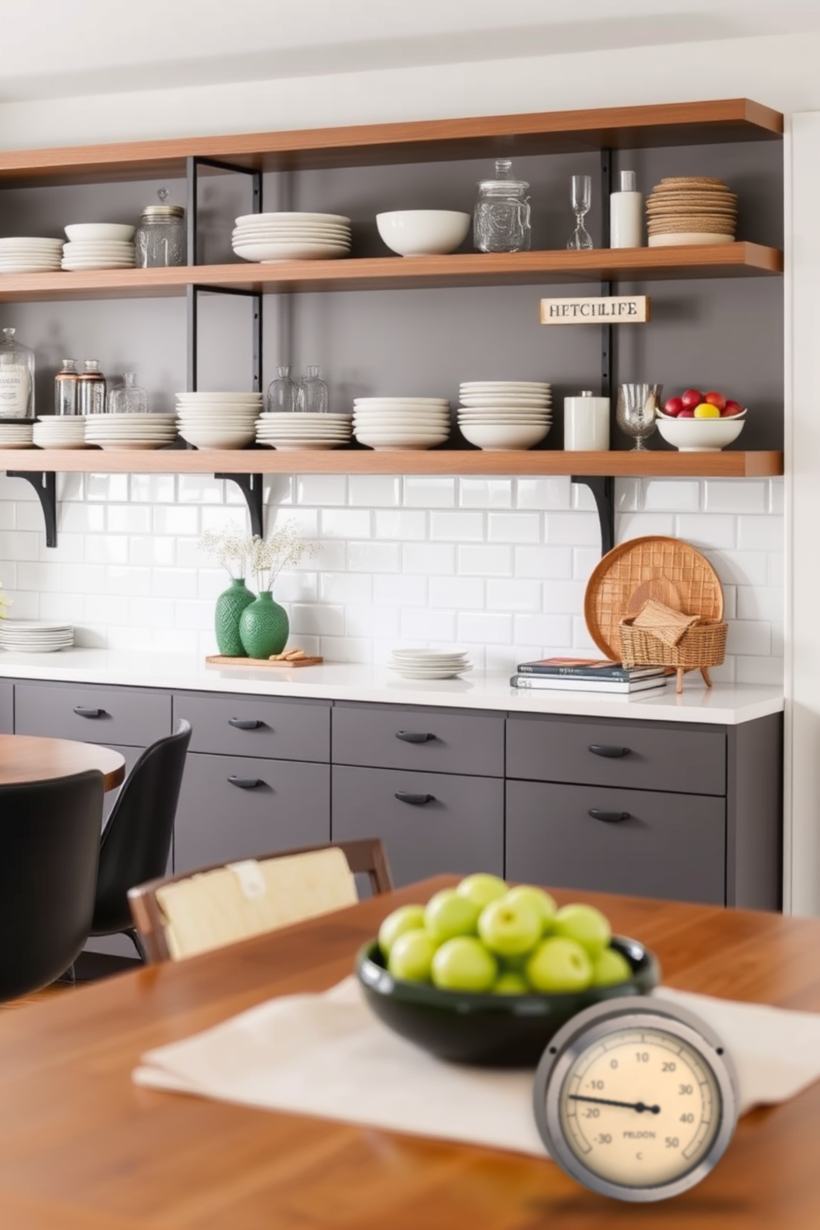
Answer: {"value": -15, "unit": "°C"}
